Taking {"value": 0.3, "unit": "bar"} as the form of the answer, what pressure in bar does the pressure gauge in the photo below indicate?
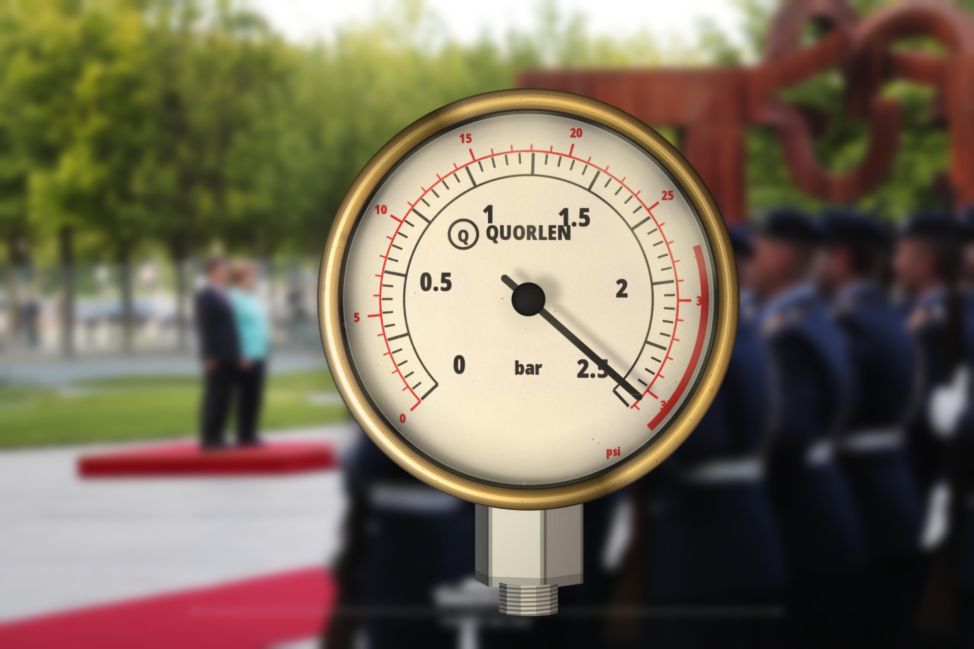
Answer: {"value": 2.45, "unit": "bar"}
